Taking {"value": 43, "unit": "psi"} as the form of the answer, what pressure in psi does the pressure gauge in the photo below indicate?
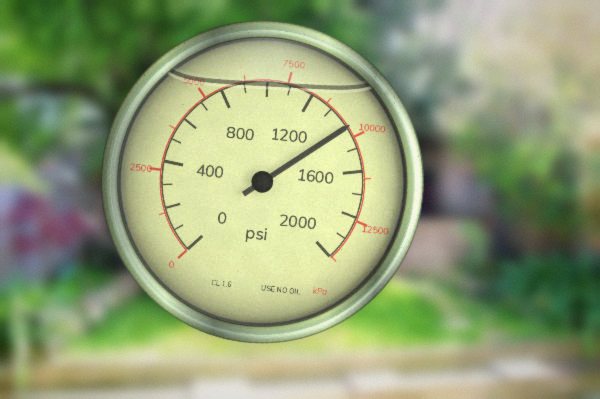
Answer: {"value": 1400, "unit": "psi"}
